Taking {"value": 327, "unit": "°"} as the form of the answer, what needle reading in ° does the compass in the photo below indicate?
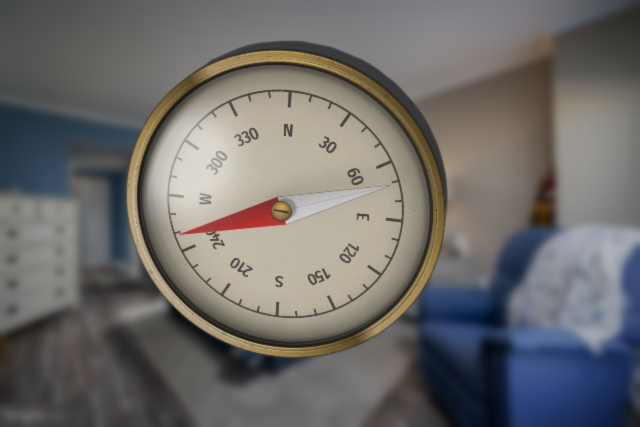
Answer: {"value": 250, "unit": "°"}
